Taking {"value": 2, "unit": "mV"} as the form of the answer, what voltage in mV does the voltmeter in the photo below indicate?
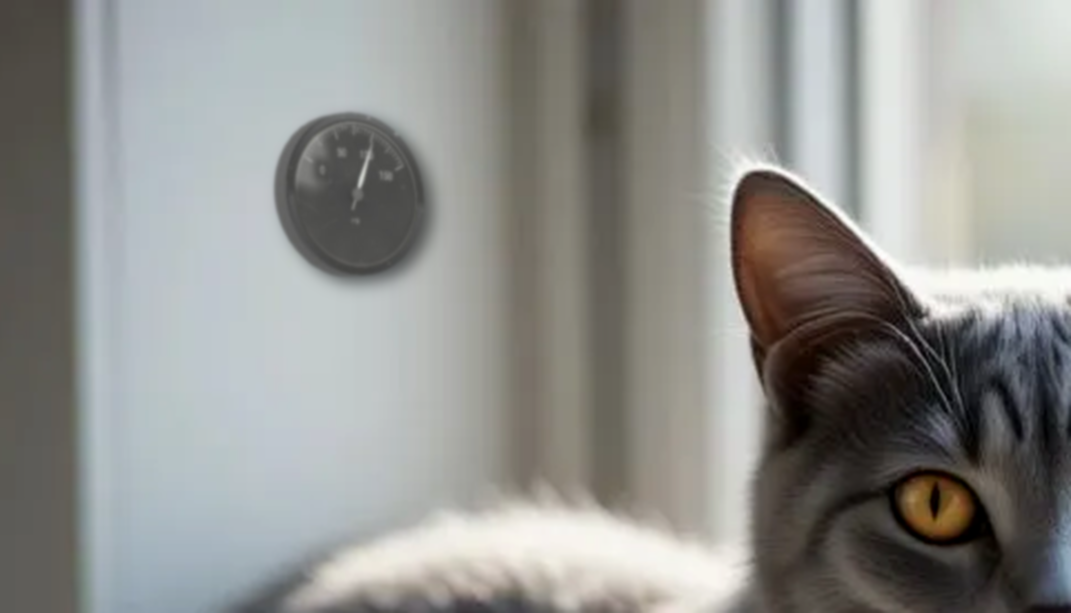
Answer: {"value": 100, "unit": "mV"}
